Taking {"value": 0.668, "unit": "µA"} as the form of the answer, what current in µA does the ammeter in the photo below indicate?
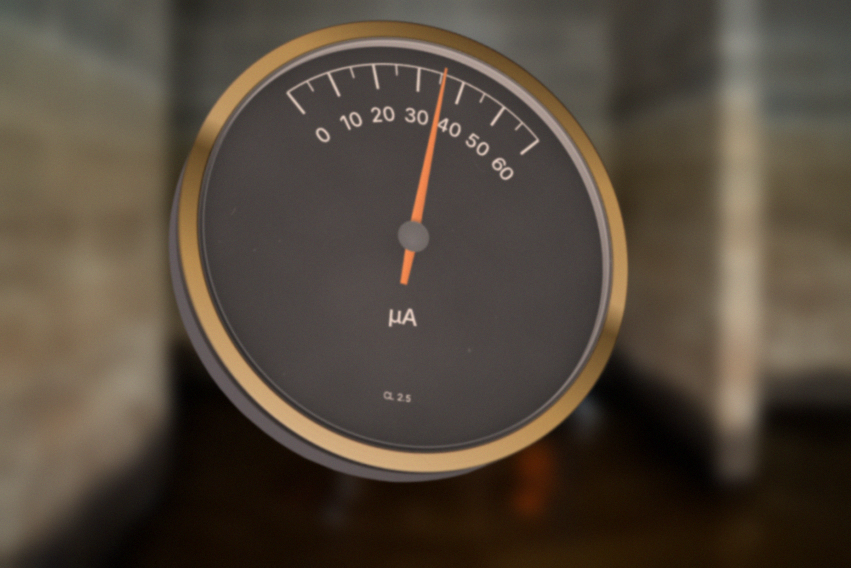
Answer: {"value": 35, "unit": "µA"}
